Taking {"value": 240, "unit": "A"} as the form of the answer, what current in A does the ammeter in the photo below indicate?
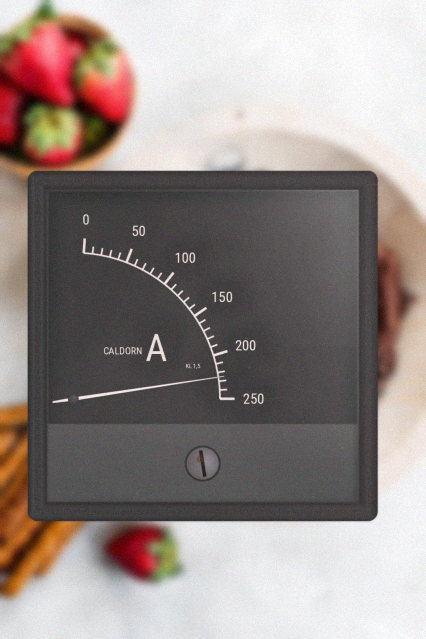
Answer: {"value": 225, "unit": "A"}
